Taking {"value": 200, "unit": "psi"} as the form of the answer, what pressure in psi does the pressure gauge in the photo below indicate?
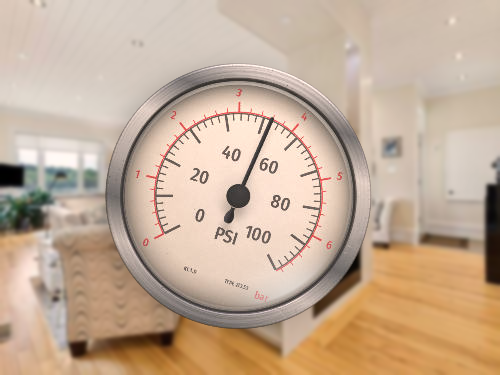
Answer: {"value": 52, "unit": "psi"}
